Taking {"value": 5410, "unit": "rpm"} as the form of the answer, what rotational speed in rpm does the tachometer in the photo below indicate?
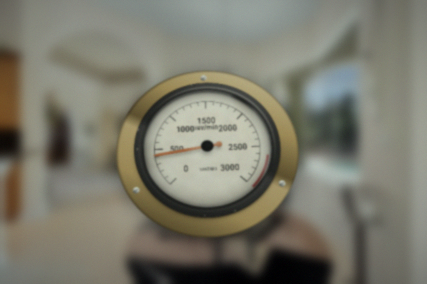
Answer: {"value": 400, "unit": "rpm"}
